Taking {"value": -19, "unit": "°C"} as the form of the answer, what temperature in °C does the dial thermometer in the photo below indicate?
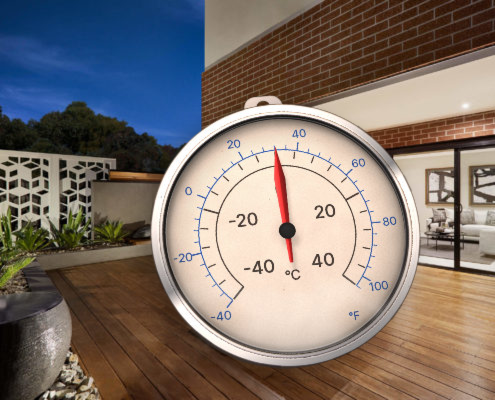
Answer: {"value": 0, "unit": "°C"}
